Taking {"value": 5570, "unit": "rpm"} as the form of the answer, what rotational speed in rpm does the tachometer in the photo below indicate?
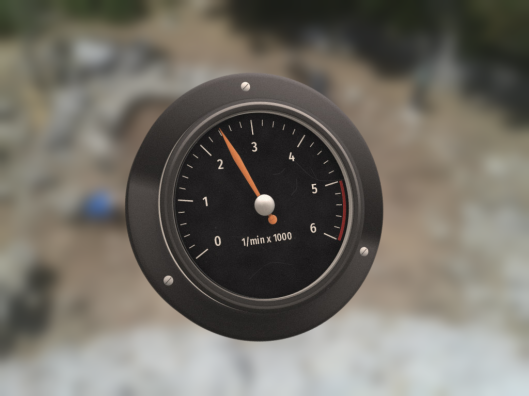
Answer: {"value": 2400, "unit": "rpm"}
